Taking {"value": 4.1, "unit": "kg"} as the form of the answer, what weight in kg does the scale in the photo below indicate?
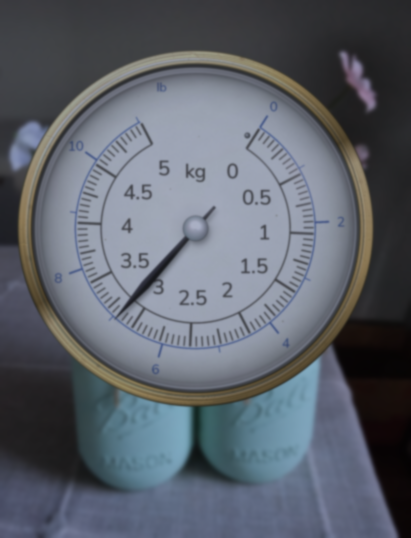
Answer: {"value": 3.15, "unit": "kg"}
